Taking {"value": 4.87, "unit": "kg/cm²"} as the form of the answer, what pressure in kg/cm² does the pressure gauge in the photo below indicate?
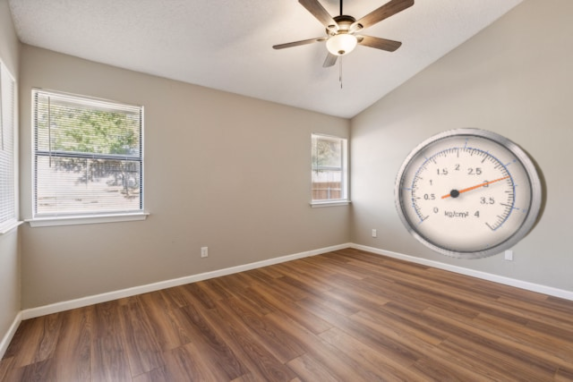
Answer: {"value": 3, "unit": "kg/cm²"}
